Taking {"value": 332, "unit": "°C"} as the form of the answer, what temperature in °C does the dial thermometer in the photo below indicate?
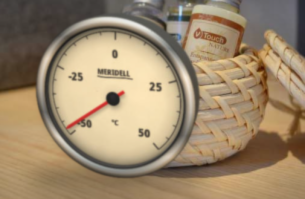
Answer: {"value": -47.5, "unit": "°C"}
